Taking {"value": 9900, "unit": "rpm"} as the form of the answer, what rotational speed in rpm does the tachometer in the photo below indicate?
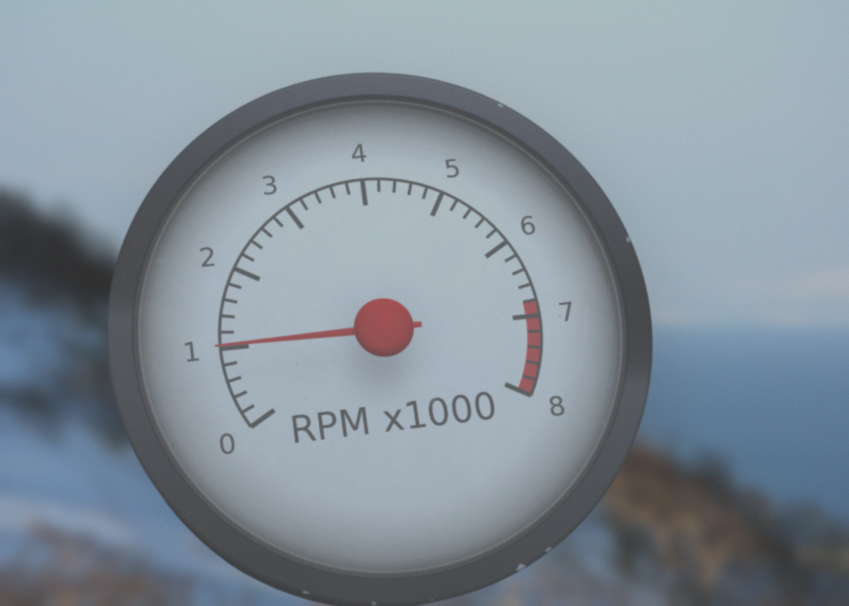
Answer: {"value": 1000, "unit": "rpm"}
